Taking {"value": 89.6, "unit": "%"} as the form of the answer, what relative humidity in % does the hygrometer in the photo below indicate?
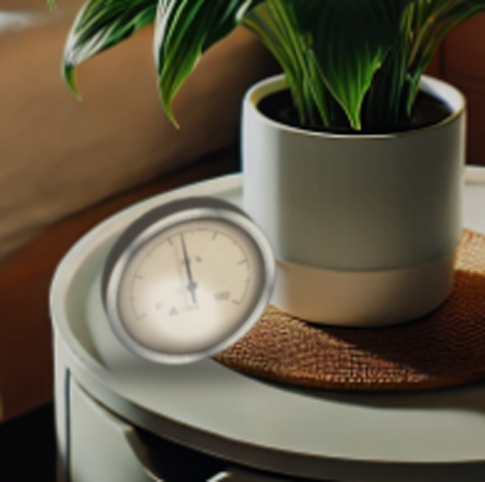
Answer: {"value": 45, "unit": "%"}
